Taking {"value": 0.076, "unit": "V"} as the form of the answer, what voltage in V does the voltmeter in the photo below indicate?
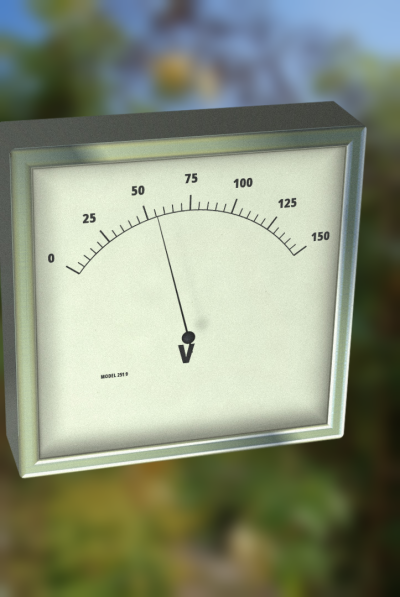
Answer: {"value": 55, "unit": "V"}
